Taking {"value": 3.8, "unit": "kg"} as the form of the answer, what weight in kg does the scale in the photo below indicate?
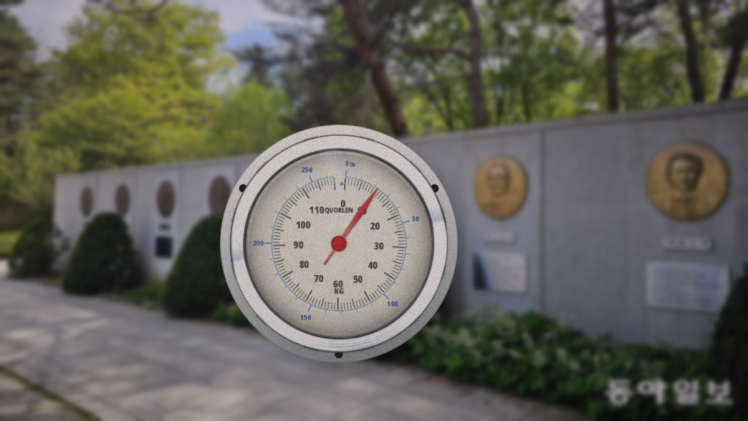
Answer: {"value": 10, "unit": "kg"}
